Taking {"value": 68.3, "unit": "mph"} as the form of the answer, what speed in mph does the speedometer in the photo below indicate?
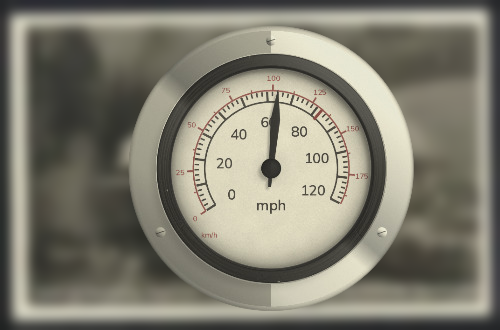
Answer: {"value": 64, "unit": "mph"}
